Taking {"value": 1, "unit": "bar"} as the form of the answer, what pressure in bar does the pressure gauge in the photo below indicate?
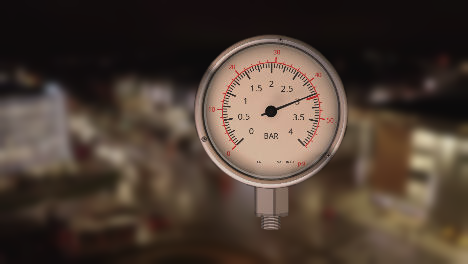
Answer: {"value": 3, "unit": "bar"}
